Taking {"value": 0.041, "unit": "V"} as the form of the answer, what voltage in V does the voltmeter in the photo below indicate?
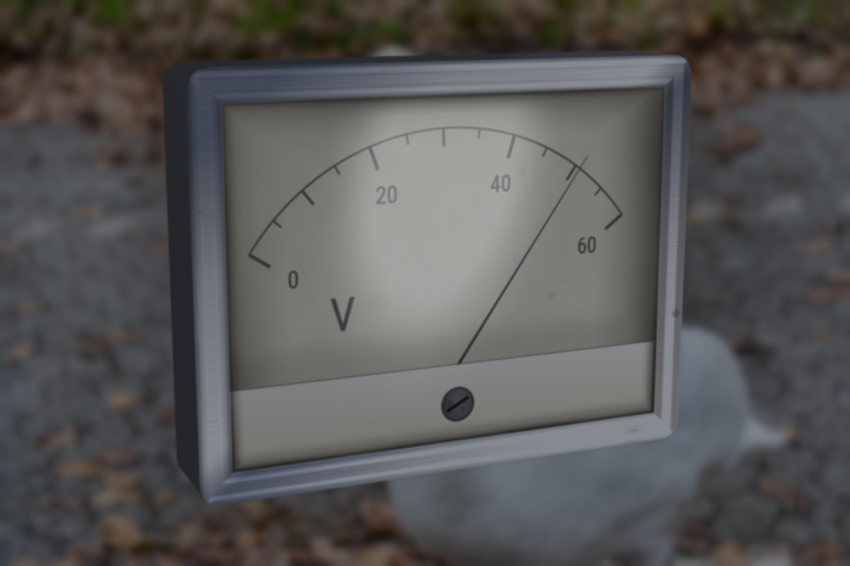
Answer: {"value": 50, "unit": "V"}
